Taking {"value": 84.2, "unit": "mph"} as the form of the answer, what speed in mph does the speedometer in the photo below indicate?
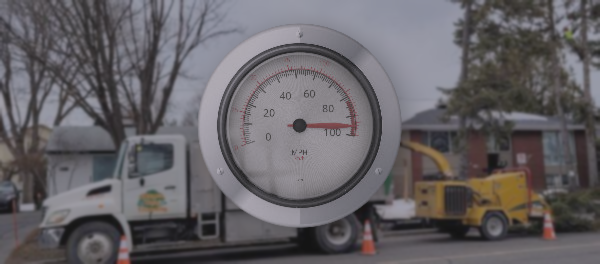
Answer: {"value": 95, "unit": "mph"}
